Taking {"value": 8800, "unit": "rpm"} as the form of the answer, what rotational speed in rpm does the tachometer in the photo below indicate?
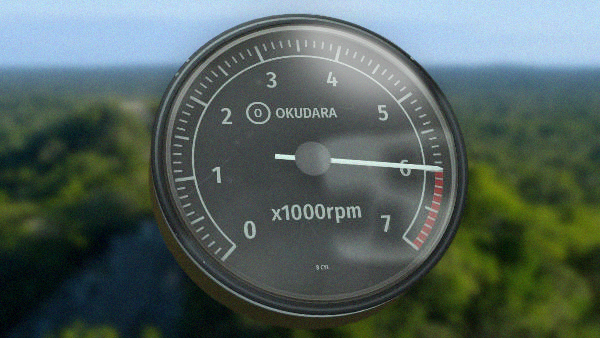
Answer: {"value": 6000, "unit": "rpm"}
